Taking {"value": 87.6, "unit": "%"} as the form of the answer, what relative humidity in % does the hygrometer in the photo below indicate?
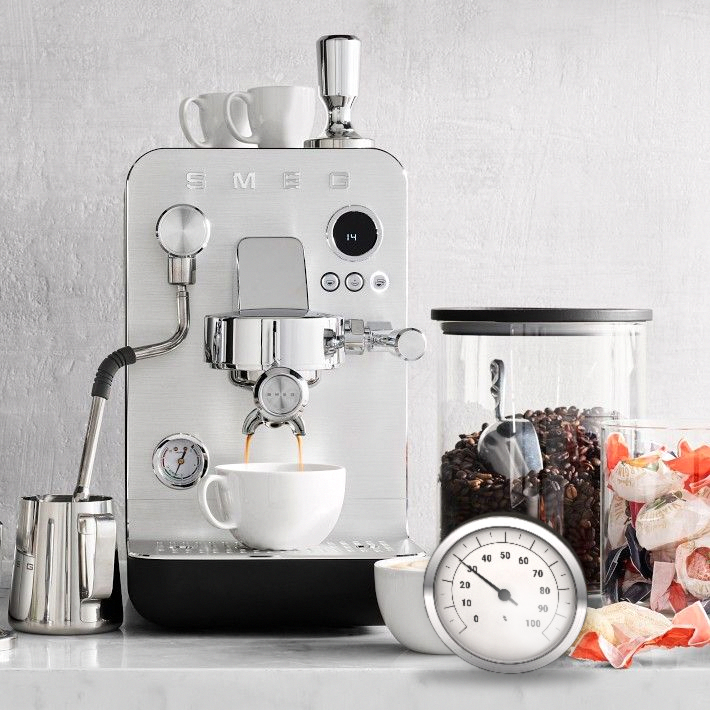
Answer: {"value": 30, "unit": "%"}
